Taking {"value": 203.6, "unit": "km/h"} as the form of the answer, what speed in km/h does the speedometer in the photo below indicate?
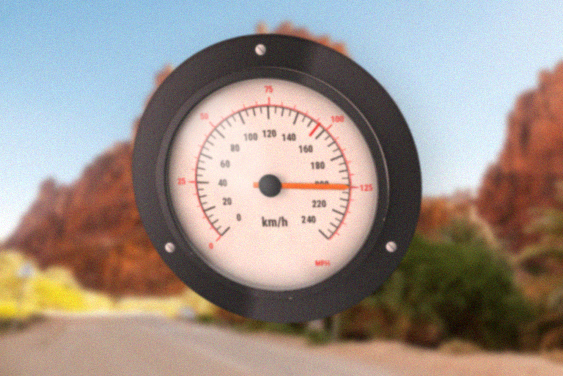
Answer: {"value": 200, "unit": "km/h"}
